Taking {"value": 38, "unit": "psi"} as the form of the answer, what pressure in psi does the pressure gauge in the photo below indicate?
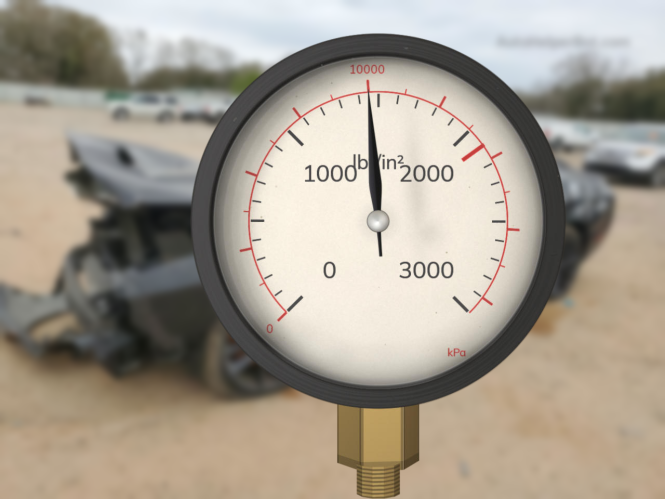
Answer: {"value": 1450, "unit": "psi"}
